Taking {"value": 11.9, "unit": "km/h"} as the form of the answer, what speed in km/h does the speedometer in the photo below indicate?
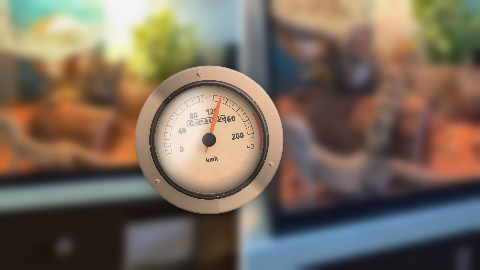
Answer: {"value": 130, "unit": "km/h"}
